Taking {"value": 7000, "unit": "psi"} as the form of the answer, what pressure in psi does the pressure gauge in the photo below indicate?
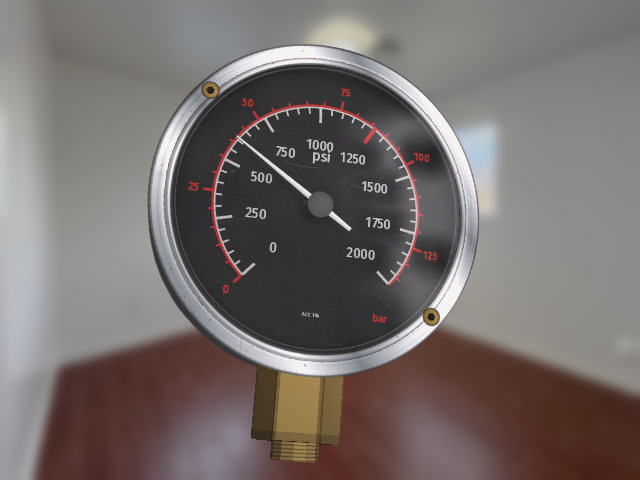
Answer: {"value": 600, "unit": "psi"}
